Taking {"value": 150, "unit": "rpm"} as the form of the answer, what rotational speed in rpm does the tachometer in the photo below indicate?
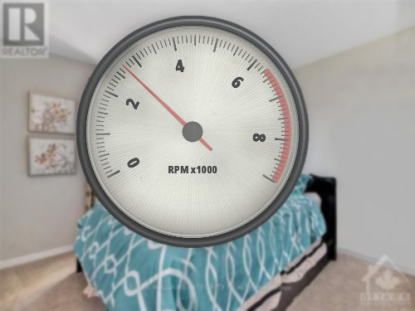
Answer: {"value": 2700, "unit": "rpm"}
